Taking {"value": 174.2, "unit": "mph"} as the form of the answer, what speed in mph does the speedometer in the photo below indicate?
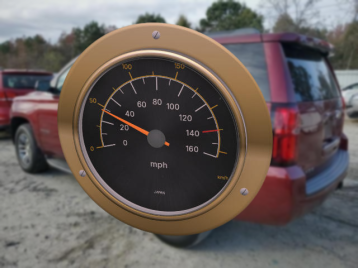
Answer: {"value": 30, "unit": "mph"}
